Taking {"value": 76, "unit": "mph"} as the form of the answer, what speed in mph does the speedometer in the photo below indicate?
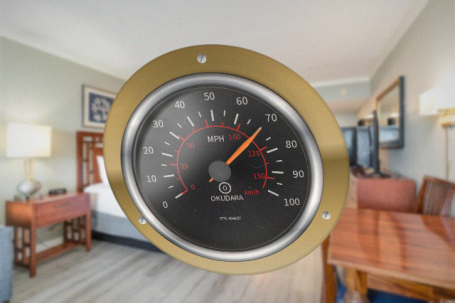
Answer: {"value": 70, "unit": "mph"}
